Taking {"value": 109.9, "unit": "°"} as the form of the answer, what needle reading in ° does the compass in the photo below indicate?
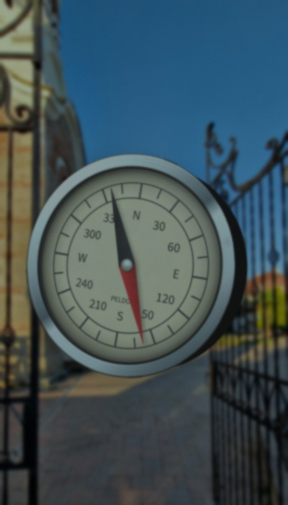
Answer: {"value": 157.5, "unit": "°"}
